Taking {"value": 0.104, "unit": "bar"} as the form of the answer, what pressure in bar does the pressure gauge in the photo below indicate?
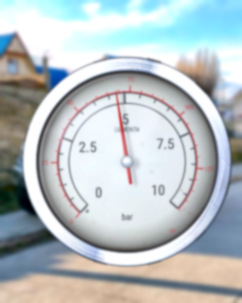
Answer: {"value": 4.75, "unit": "bar"}
